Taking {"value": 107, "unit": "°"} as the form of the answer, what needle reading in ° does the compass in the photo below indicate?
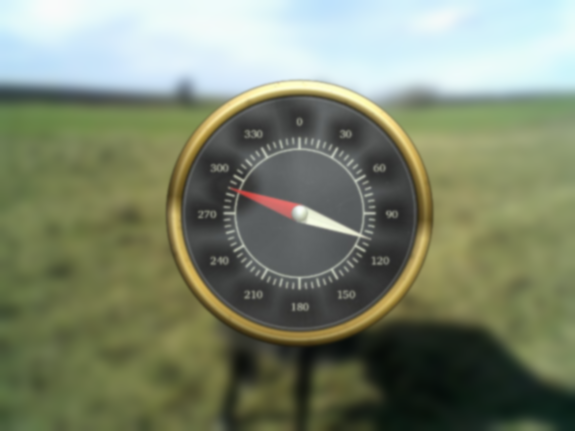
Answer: {"value": 290, "unit": "°"}
